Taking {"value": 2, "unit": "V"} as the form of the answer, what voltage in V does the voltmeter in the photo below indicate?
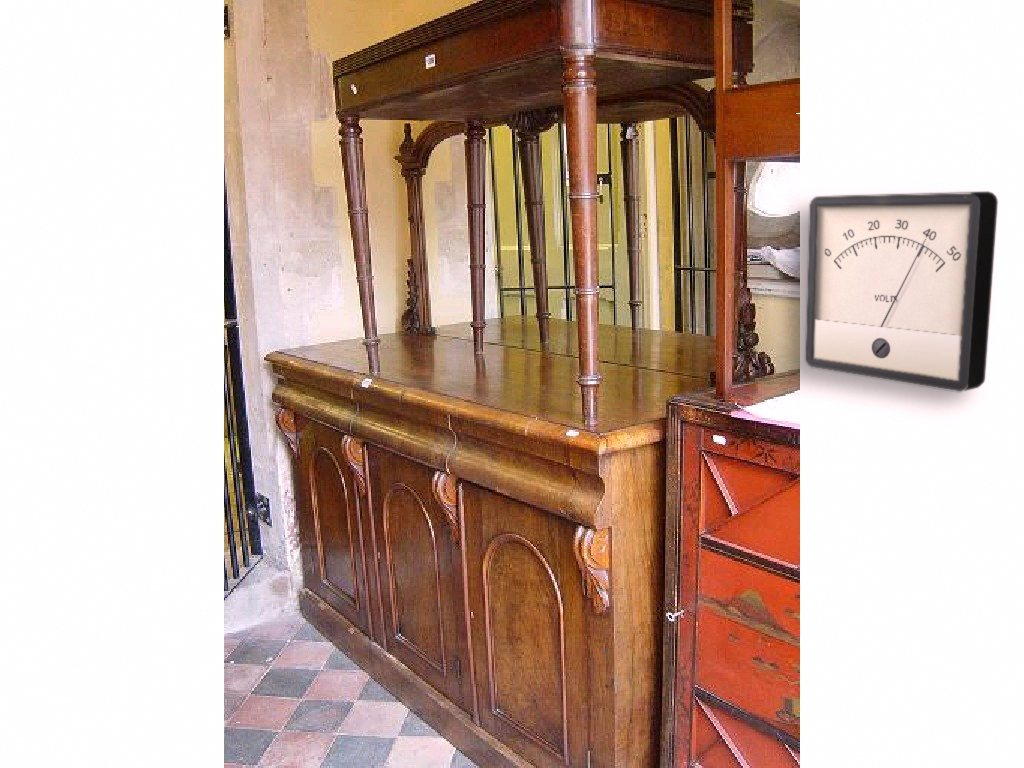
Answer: {"value": 40, "unit": "V"}
